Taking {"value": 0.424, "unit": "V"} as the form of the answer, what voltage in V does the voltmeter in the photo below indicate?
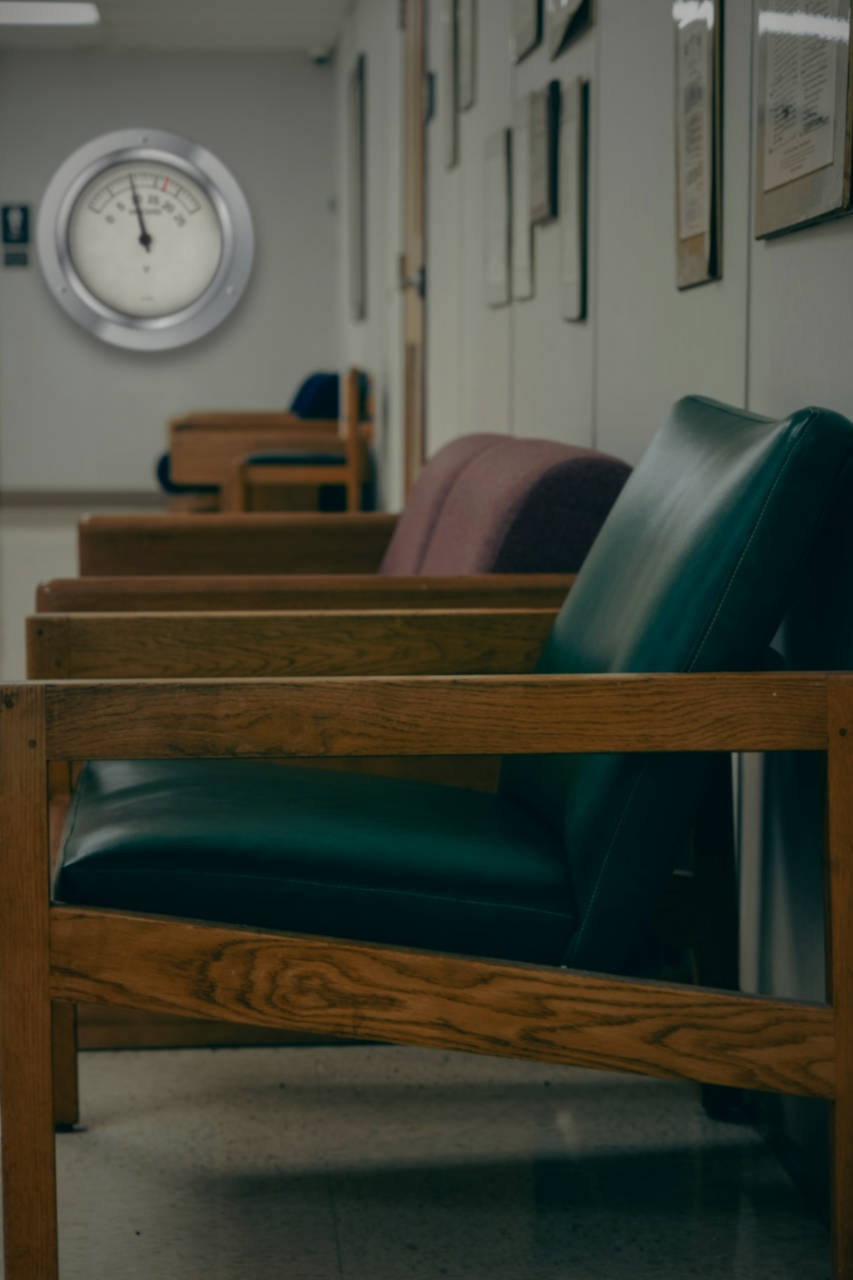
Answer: {"value": 10, "unit": "V"}
